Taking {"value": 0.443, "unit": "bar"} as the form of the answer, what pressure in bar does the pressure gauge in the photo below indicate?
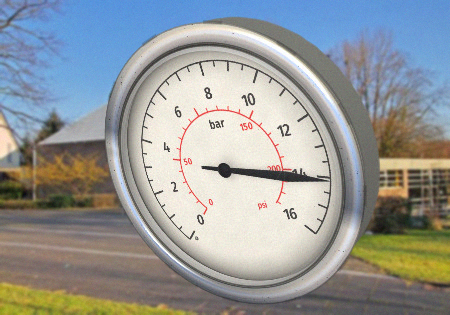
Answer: {"value": 14, "unit": "bar"}
